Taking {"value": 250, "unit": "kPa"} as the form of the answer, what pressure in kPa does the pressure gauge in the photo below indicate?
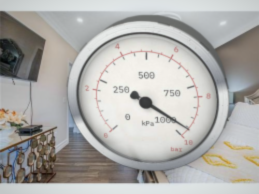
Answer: {"value": 950, "unit": "kPa"}
